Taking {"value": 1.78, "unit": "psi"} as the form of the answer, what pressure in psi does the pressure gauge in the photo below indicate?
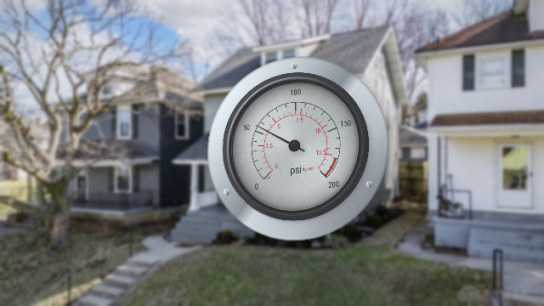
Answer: {"value": 55, "unit": "psi"}
